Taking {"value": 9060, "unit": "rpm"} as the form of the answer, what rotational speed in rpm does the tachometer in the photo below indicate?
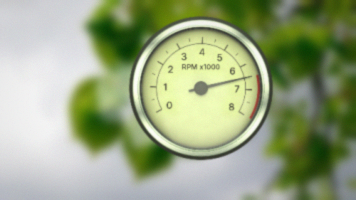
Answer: {"value": 6500, "unit": "rpm"}
